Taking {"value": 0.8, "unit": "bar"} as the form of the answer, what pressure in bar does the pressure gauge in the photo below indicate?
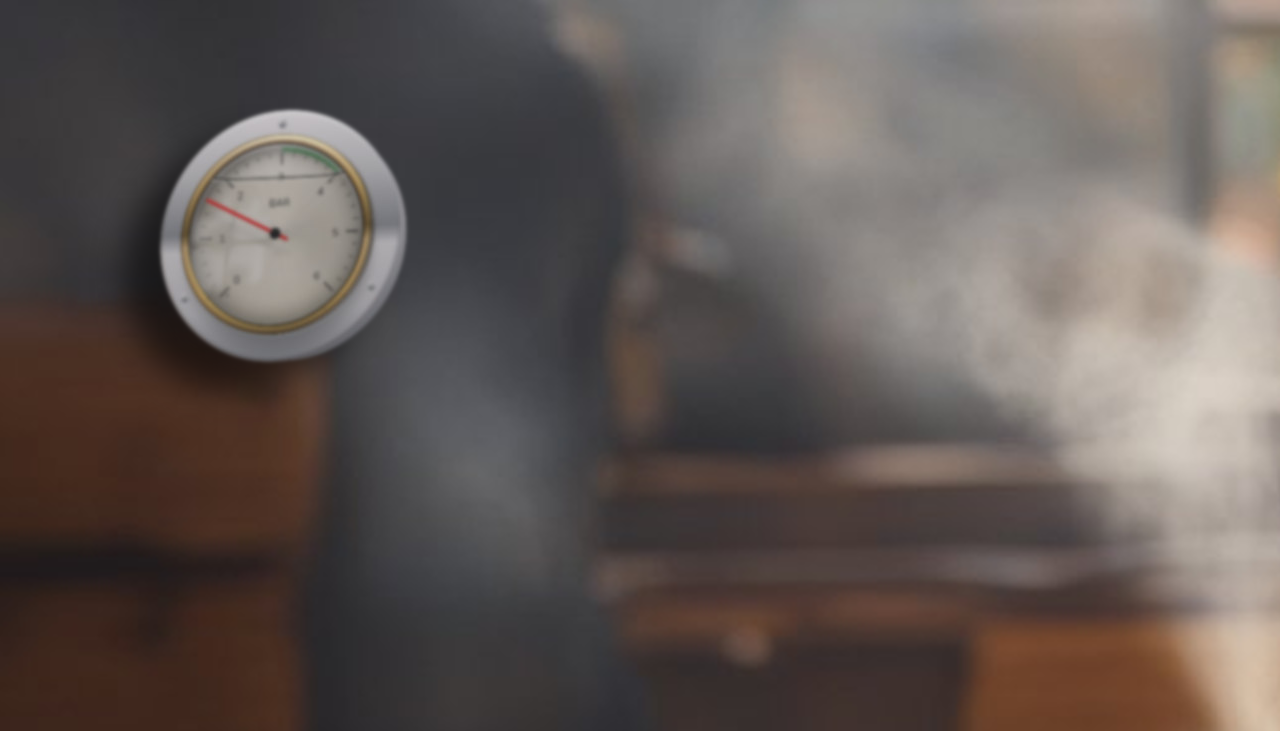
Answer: {"value": 1.6, "unit": "bar"}
